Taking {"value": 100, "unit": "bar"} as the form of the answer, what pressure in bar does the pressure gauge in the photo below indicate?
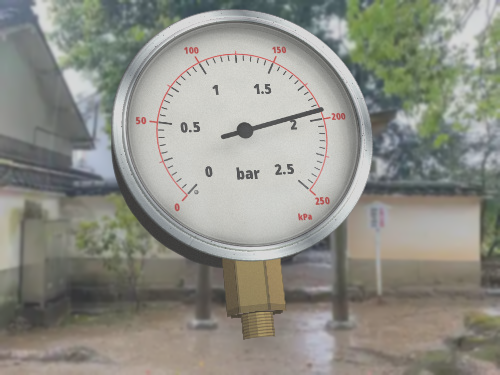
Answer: {"value": 1.95, "unit": "bar"}
